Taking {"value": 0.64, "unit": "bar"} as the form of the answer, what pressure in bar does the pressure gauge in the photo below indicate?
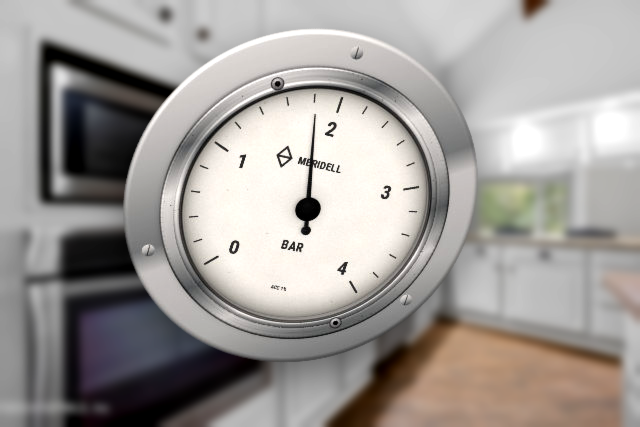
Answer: {"value": 1.8, "unit": "bar"}
